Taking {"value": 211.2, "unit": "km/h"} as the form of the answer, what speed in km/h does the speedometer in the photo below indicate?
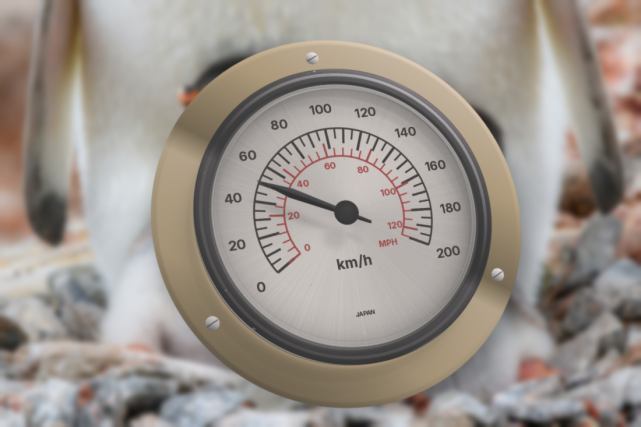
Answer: {"value": 50, "unit": "km/h"}
